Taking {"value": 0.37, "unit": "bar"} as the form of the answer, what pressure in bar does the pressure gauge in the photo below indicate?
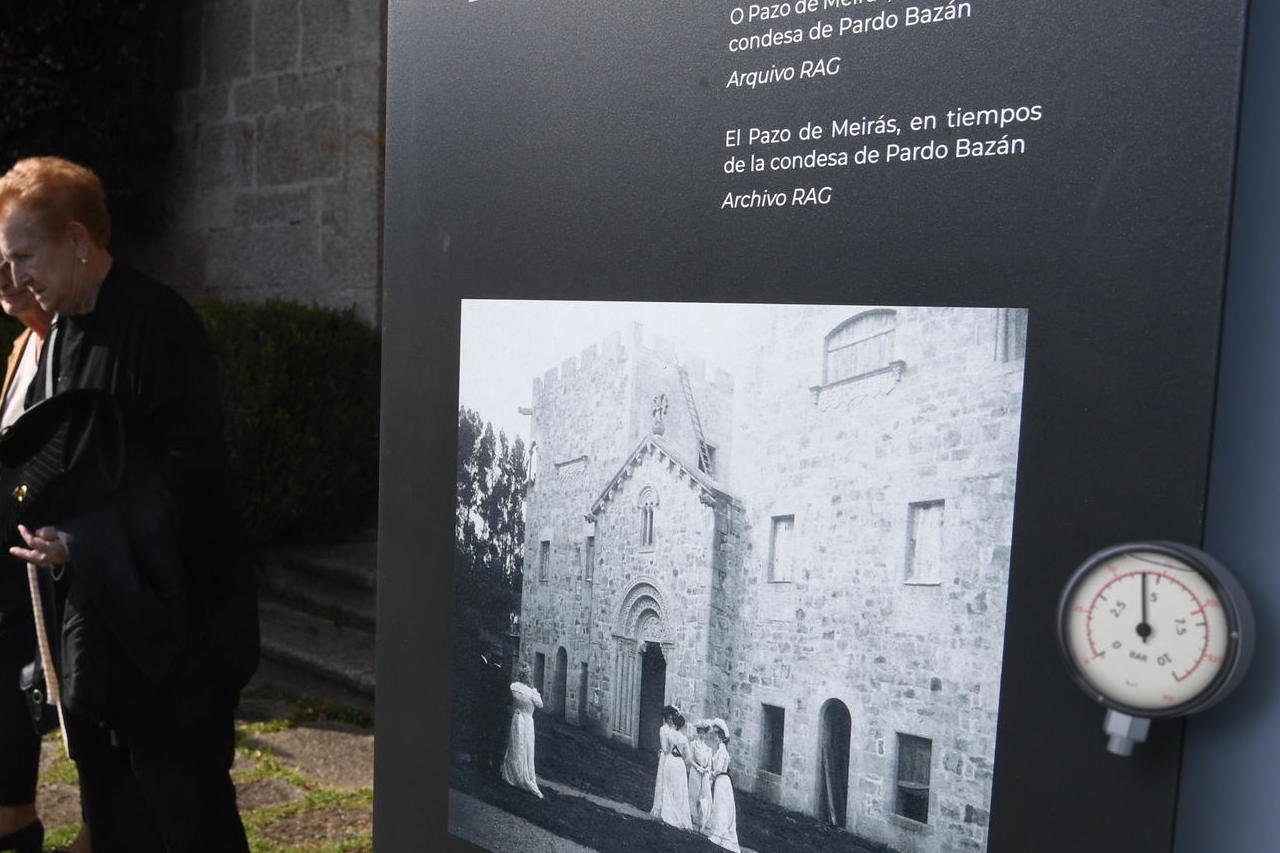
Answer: {"value": 4.5, "unit": "bar"}
